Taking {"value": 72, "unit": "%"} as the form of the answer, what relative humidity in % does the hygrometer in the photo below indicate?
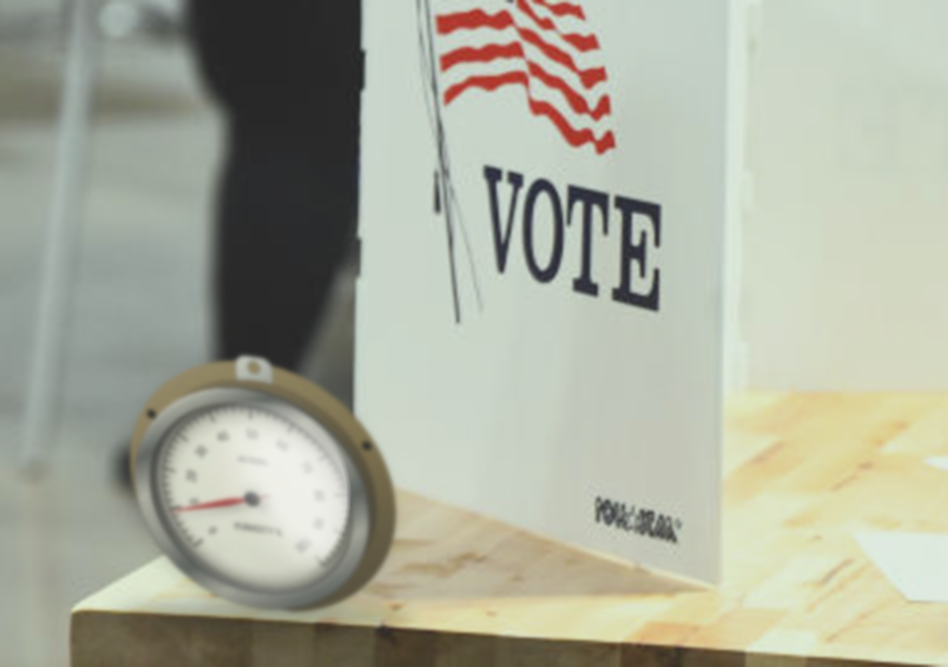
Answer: {"value": 10, "unit": "%"}
